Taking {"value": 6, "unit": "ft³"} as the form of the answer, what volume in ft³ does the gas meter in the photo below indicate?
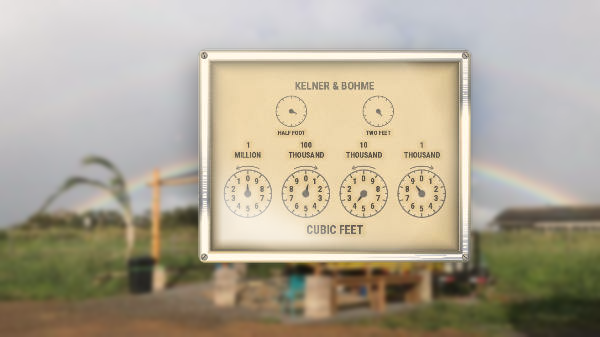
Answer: {"value": 3900, "unit": "ft³"}
